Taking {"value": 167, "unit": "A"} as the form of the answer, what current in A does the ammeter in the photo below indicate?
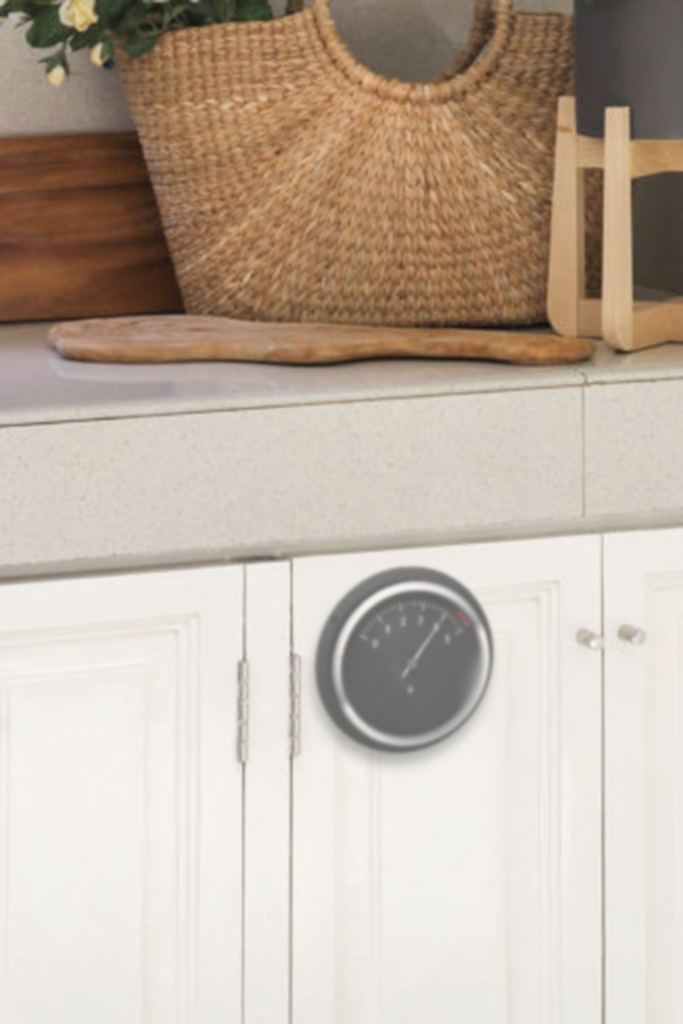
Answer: {"value": 4, "unit": "A"}
